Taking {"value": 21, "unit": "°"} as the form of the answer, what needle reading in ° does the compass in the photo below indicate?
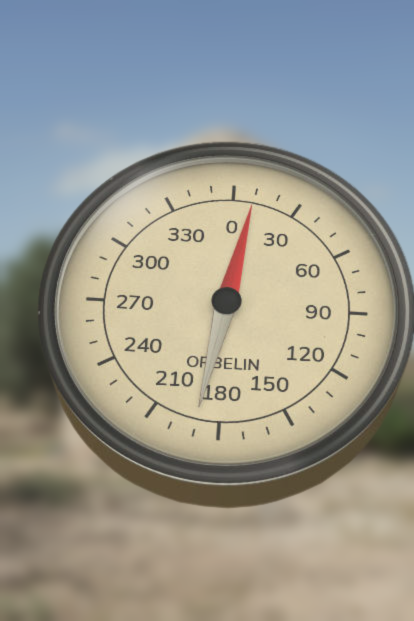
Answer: {"value": 10, "unit": "°"}
